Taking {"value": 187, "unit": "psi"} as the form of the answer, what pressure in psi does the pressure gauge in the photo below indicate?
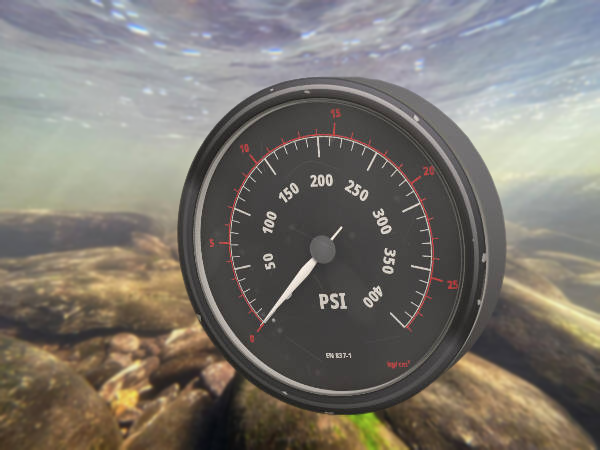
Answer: {"value": 0, "unit": "psi"}
